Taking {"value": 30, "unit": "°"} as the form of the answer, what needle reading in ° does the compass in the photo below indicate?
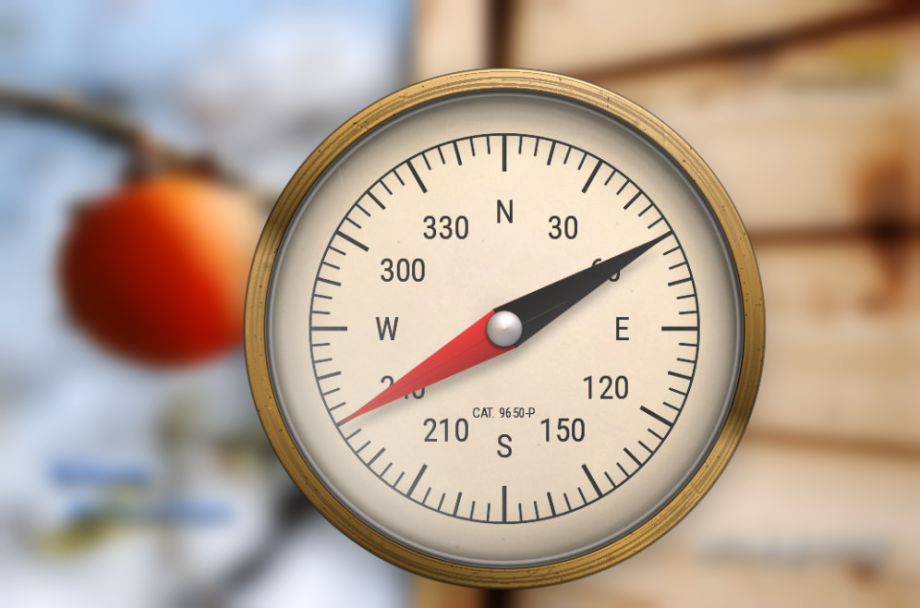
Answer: {"value": 240, "unit": "°"}
